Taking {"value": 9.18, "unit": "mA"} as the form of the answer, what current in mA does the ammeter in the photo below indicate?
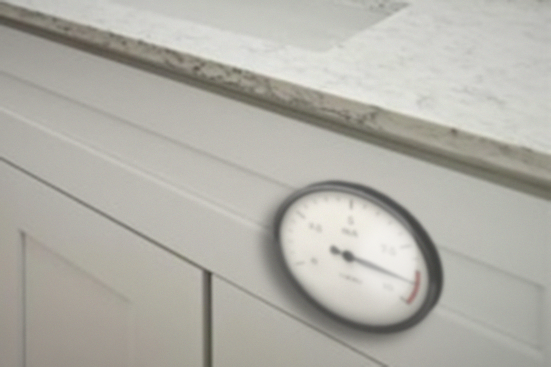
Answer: {"value": 9, "unit": "mA"}
